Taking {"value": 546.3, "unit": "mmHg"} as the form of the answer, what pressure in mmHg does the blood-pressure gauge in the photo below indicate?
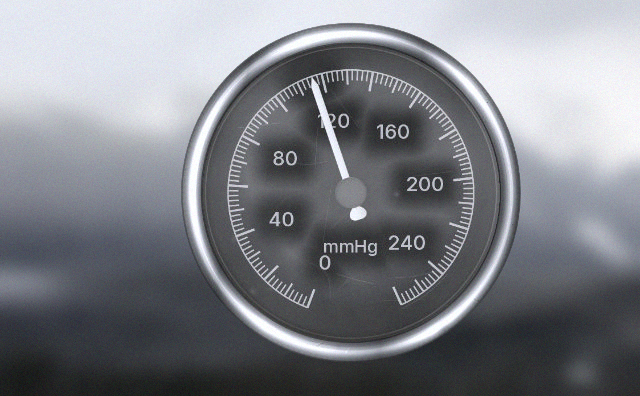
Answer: {"value": 116, "unit": "mmHg"}
